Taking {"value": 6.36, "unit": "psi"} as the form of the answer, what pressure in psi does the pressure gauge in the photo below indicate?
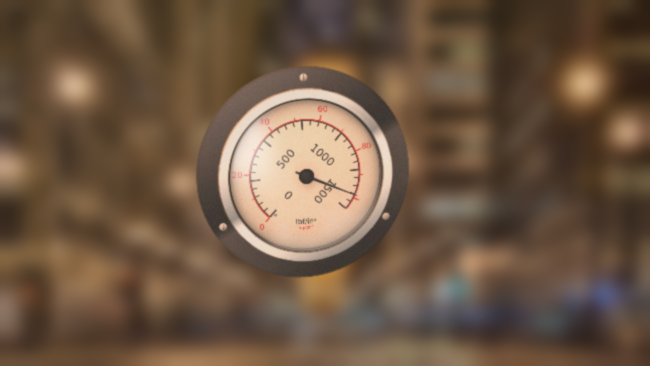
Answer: {"value": 1400, "unit": "psi"}
